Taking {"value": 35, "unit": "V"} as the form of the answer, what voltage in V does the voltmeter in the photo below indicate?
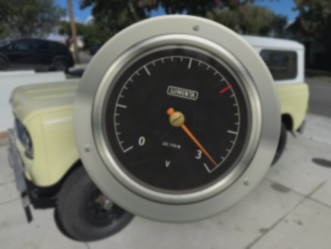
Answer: {"value": 2.9, "unit": "V"}
